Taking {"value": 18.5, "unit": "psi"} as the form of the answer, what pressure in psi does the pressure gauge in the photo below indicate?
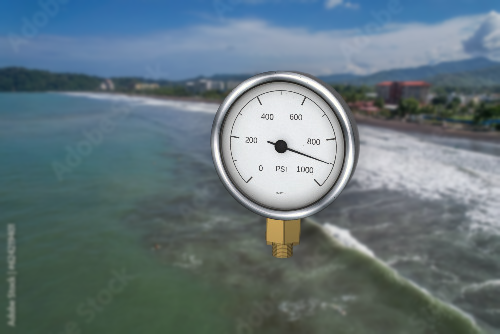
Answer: {"value": 900, "unit": "psi"}
